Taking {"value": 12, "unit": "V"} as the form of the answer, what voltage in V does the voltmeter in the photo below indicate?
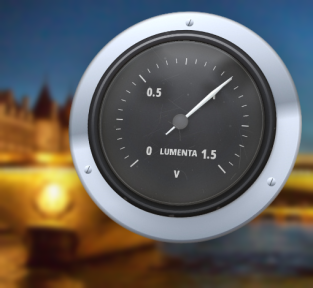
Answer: {"value": 1, "unit": "V"}
